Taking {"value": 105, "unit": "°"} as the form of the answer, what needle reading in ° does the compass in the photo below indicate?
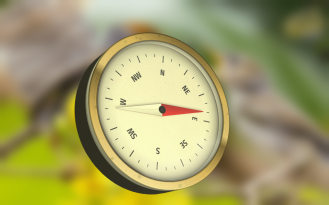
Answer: {"value": 80, "unit": "°"}
